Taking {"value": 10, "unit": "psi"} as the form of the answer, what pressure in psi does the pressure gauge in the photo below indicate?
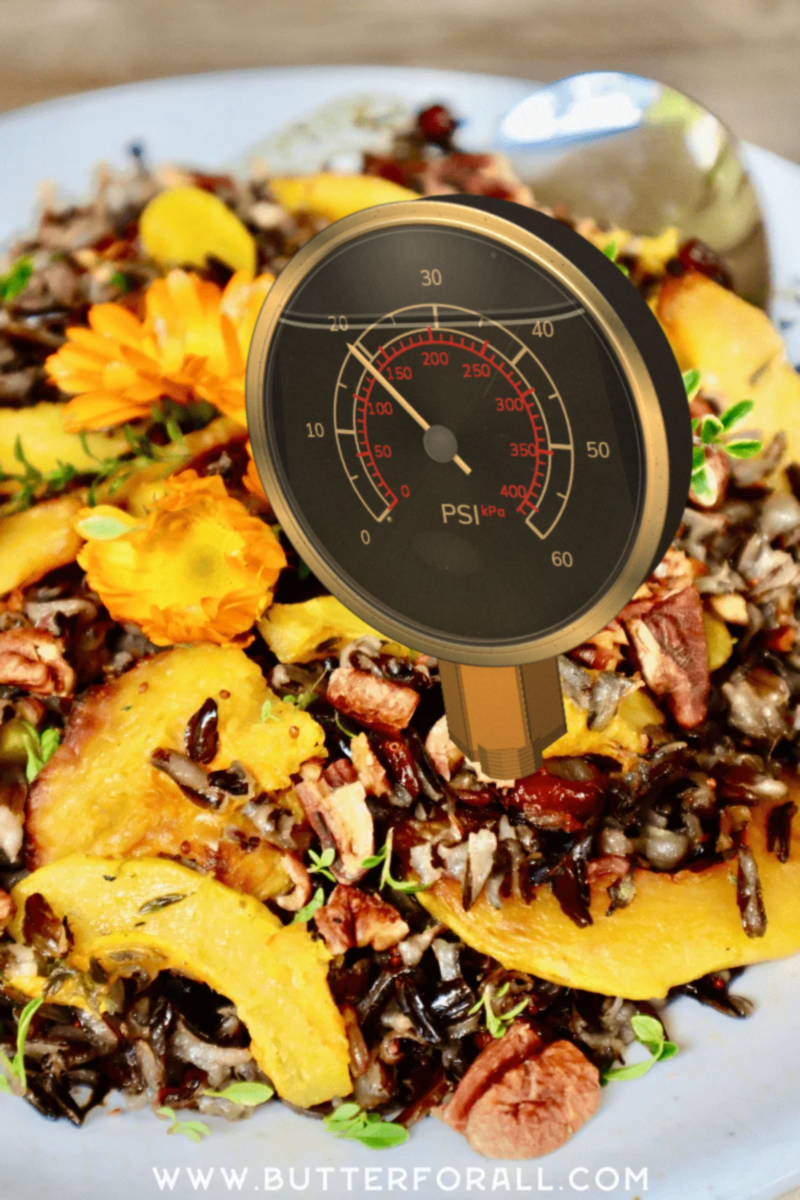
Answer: {"value": 20, "unit": "psi"}
